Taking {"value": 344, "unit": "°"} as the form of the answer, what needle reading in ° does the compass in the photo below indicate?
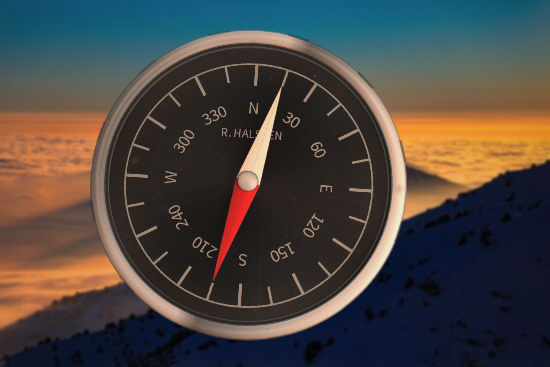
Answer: {"value": 195, "unit": "°"}
